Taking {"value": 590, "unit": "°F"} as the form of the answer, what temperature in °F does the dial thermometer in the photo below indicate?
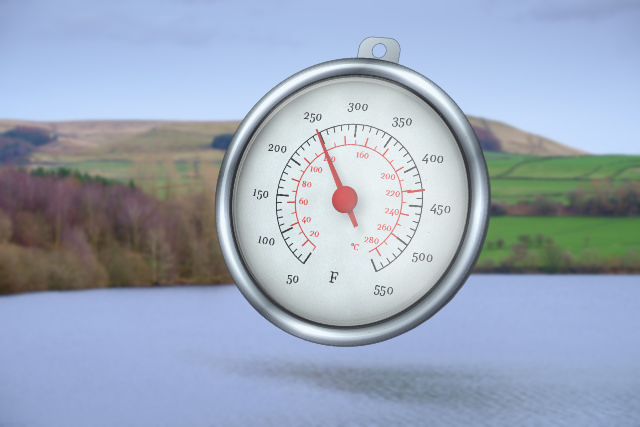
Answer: {"value": 250, "unit": "°F"}
